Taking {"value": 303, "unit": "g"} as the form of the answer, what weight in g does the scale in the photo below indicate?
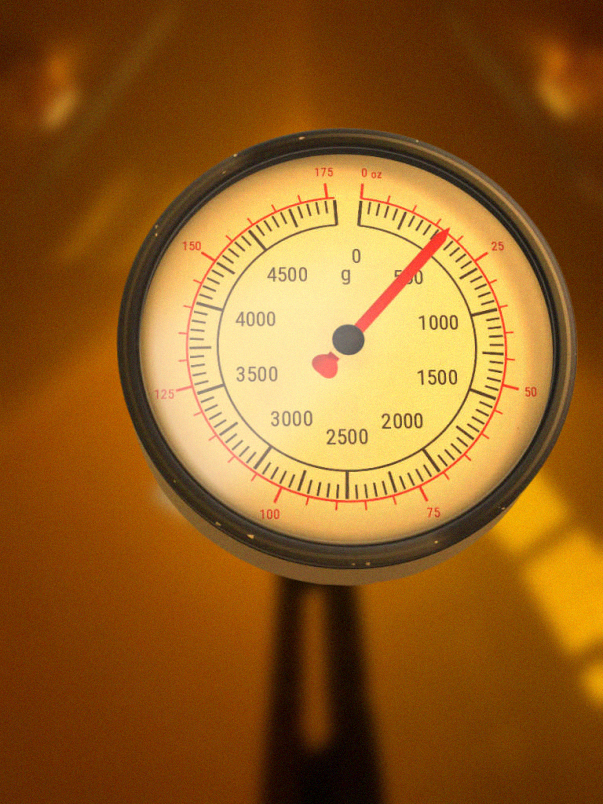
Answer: {"value": 500, "unit": "g"}
